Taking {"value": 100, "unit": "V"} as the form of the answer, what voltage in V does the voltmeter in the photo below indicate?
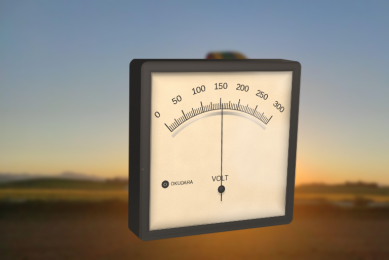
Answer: {"value": 150, "unit": "V"}
